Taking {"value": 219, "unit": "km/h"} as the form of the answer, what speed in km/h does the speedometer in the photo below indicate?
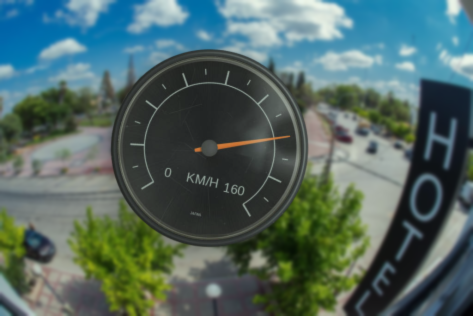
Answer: {"value": 120, "unit": "km/h"}
